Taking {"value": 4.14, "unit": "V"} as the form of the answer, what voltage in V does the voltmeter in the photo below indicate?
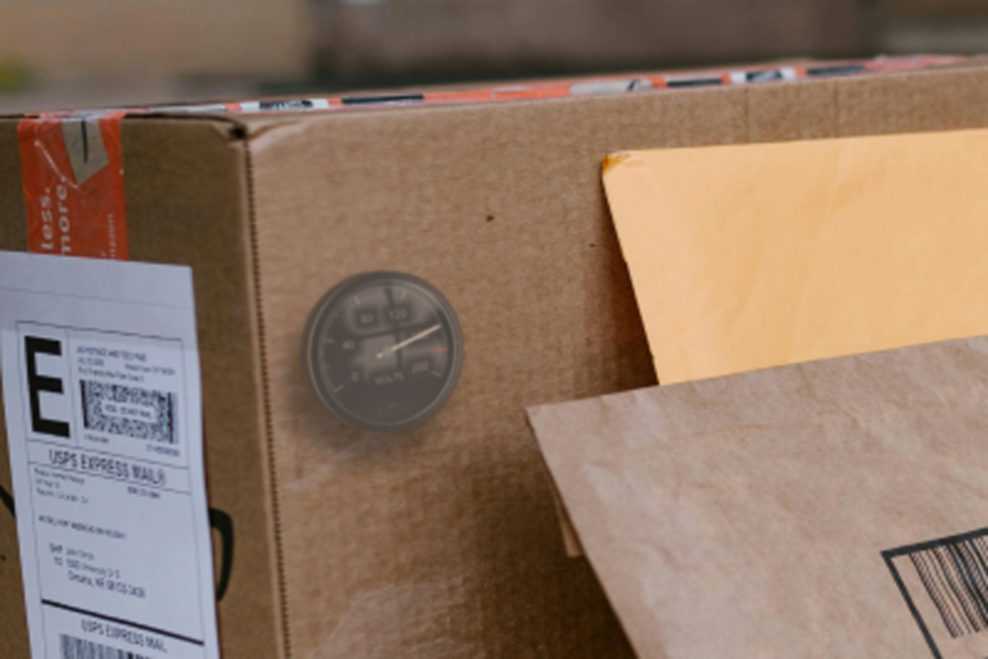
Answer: {"value": 160, "unit": "V"}
